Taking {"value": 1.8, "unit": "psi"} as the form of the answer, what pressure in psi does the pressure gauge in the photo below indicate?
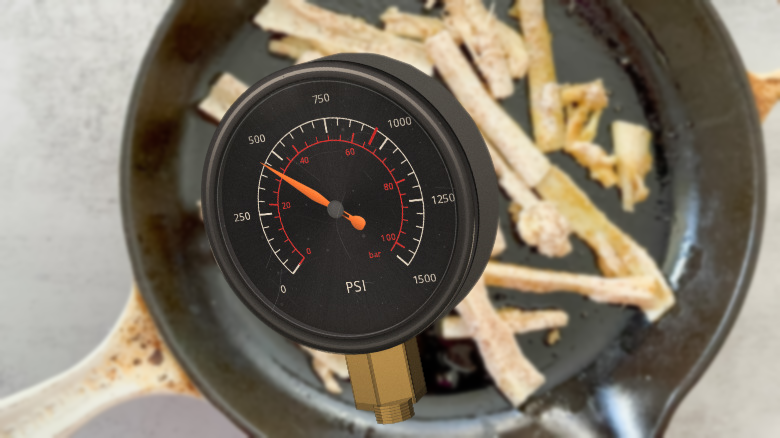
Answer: {"value": 450, "unit": "psi"}
